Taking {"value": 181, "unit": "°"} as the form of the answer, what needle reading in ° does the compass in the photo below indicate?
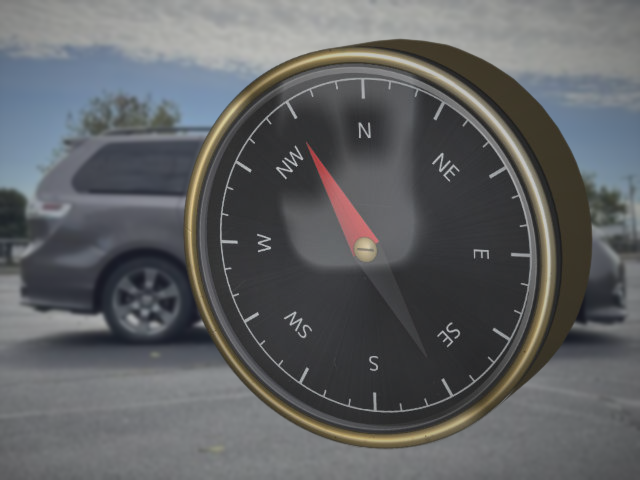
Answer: {"value": 330, "unit": "°"}
